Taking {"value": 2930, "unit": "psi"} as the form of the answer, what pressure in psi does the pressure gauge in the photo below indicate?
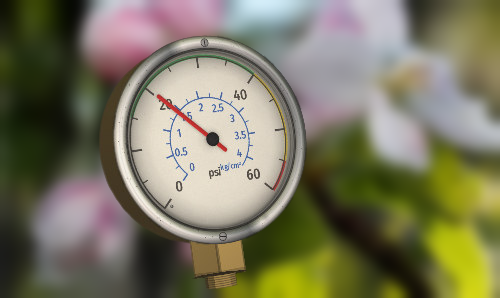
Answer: {"value": 20, "unit": "psi"}
